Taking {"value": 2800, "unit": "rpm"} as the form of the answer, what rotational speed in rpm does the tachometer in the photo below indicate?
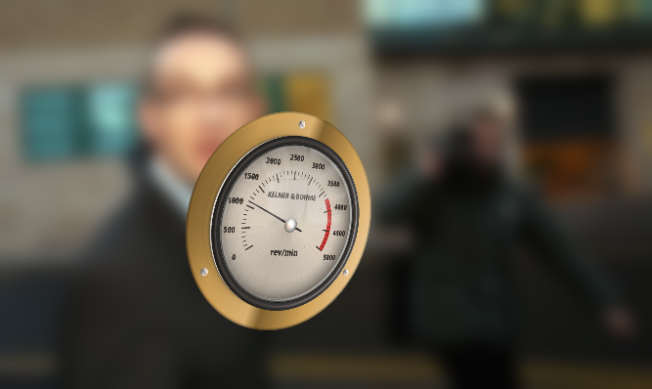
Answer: {"value": 1100, "unit": "rpm"}
